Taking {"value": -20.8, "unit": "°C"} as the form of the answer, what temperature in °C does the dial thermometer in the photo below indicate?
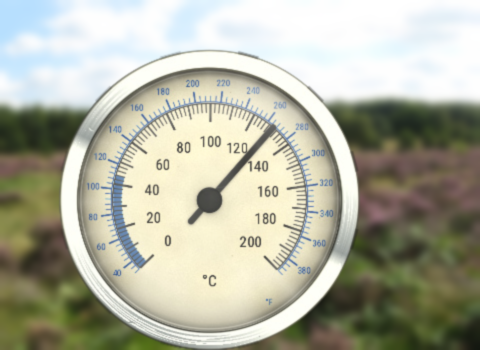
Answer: {"value": 130, "unit": "°C"}
